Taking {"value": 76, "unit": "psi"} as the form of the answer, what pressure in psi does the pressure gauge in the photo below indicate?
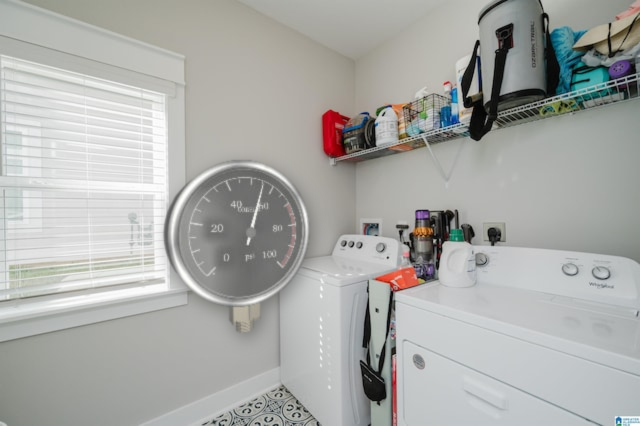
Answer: {"value": 55, "unit": "psi"}
